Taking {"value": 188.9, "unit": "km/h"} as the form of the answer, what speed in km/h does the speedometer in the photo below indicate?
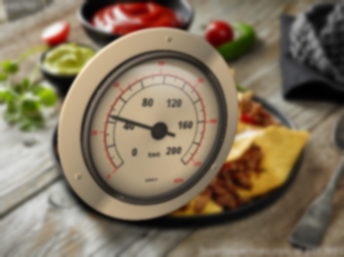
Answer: {"value": 45, "unit": "km/h"}
